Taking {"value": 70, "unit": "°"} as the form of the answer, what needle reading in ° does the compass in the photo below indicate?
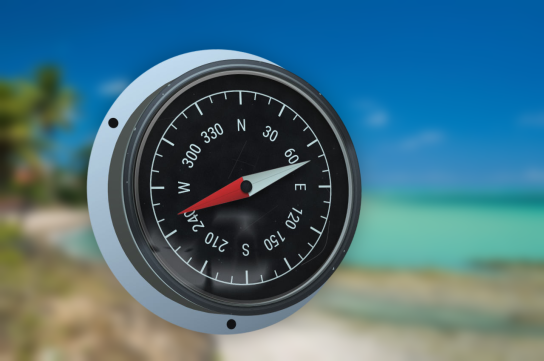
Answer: {"value": 250, "unit": "°"}
